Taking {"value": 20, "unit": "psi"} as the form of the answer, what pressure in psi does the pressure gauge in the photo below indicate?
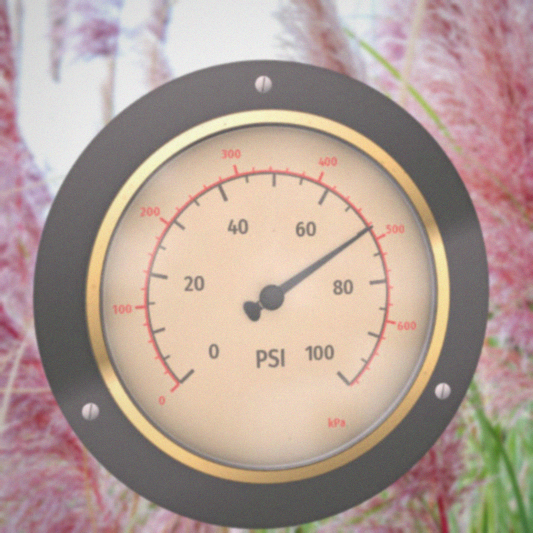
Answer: {"value": 70, "unit": "psi"}
